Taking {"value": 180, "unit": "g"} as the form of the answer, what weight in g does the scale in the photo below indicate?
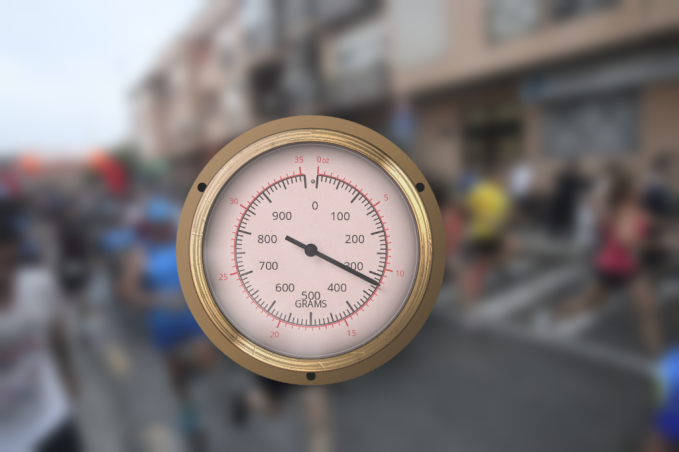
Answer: {"value": 320, "unit": "g"}
